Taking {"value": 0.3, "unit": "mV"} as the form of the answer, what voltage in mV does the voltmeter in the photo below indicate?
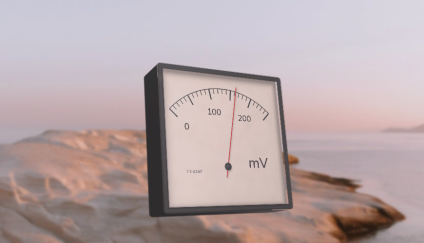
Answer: {"value": 160, "unit": "mV"}
